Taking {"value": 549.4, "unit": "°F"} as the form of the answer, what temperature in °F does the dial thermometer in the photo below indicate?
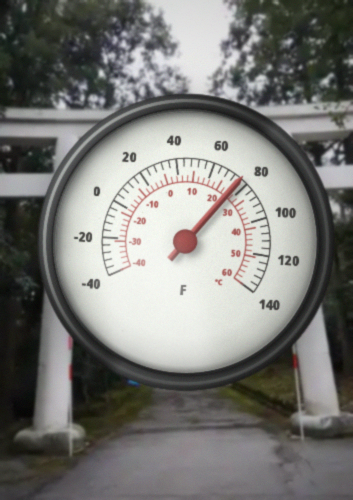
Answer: {"value": 76, "unit": "°F"}
